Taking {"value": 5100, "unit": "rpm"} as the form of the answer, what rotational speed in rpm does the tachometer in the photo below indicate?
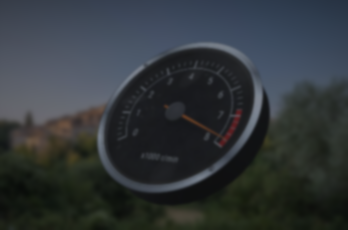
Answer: {"value": 7800, "unit": "rpm"}
